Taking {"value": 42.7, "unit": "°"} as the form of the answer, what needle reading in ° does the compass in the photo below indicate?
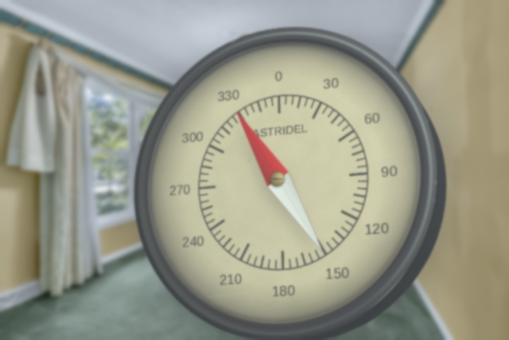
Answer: {"value": 330, "unit": "°"}
